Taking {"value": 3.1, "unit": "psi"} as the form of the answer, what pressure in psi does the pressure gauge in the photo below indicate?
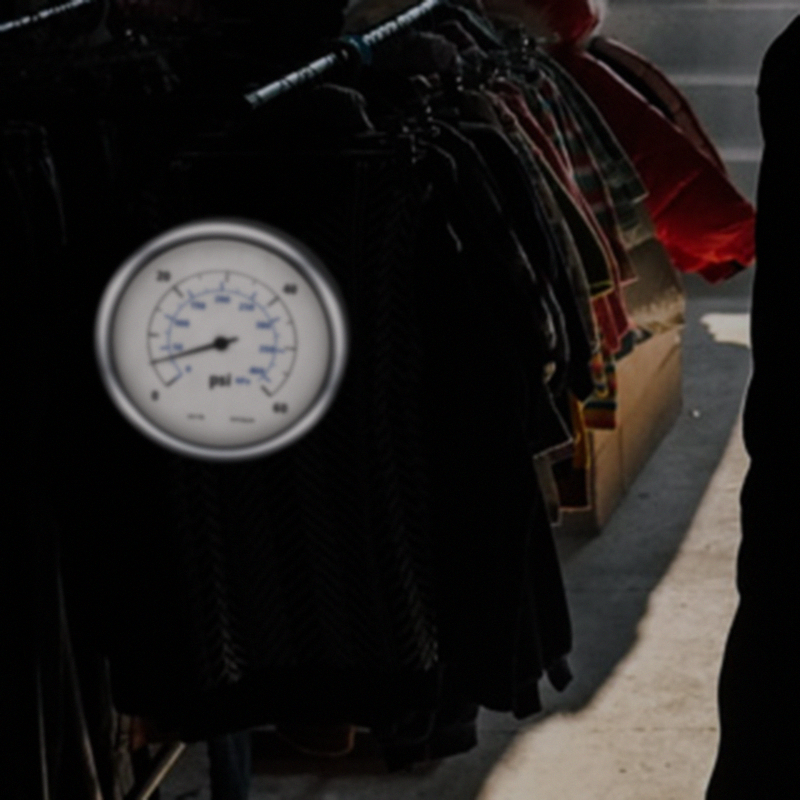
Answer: {"value": 5, "unit": "psi"}
